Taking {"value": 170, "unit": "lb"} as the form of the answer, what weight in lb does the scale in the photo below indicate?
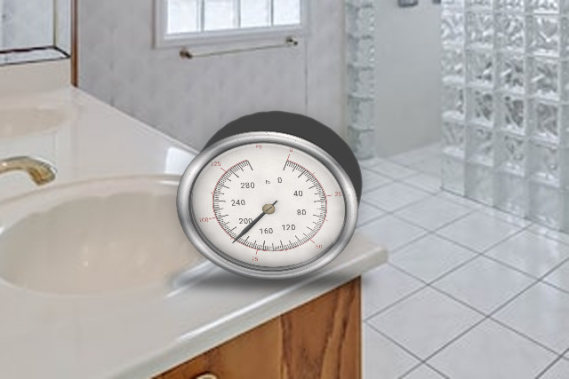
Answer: {"value": 190, "unit": "lb"}
